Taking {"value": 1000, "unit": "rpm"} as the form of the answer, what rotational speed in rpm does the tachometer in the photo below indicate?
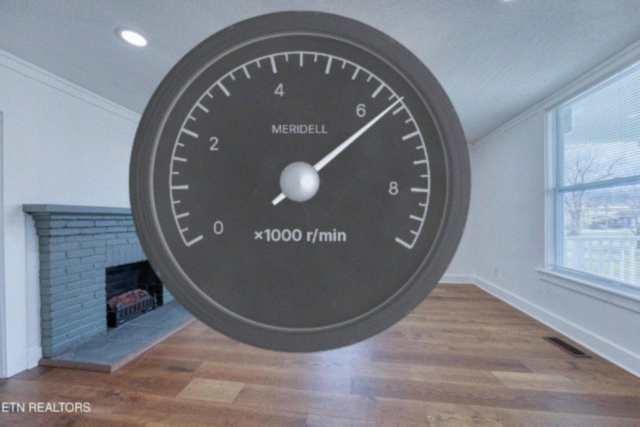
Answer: {"value": 6375, "unit": "rpm"}
